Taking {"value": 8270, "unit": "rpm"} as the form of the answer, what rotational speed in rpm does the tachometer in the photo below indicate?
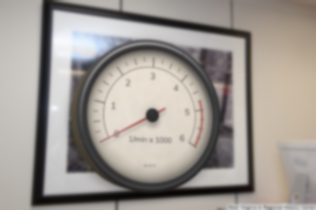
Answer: {"value": 0, "unit": "rpm"}
